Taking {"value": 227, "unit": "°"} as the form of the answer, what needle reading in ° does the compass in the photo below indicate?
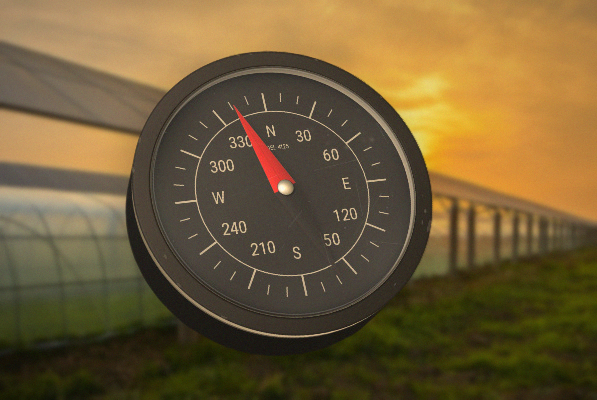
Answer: {"value": 340, "unit": "°"}
